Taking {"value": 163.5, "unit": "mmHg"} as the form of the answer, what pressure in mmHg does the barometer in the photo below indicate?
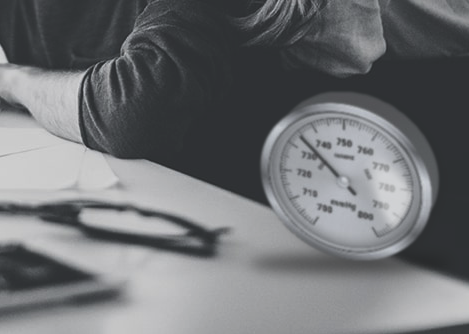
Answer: {"value": 735, "unit": "mmHg"}
